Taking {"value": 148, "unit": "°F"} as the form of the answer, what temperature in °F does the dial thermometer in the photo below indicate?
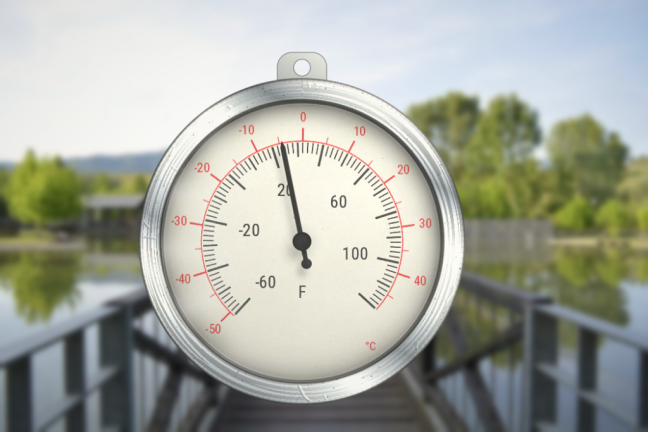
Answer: {"value": 24, "unit": "°F"}
